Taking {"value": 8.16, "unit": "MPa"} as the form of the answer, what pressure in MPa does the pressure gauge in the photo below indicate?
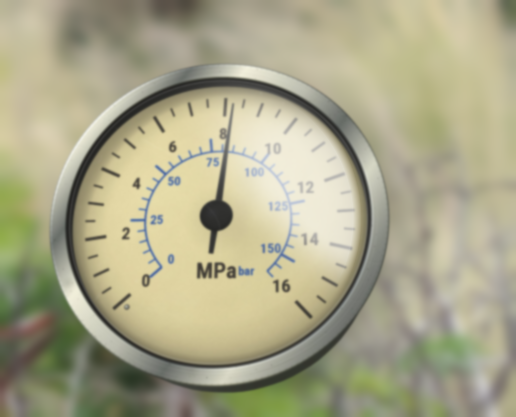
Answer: {"value": 8.25, "unit": "MPa"}
